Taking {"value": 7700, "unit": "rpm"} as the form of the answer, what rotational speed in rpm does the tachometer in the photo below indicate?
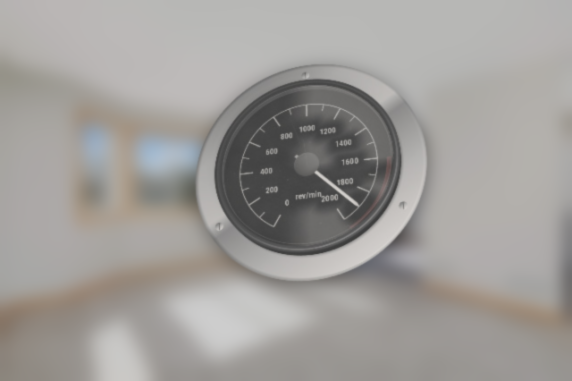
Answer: {"value": 1900, "unit": "rpm"}
